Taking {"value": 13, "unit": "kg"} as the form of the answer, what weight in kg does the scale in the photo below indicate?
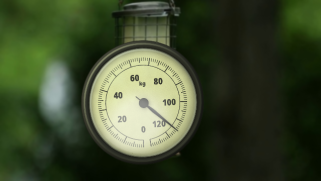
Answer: {"value": 115, "unit": "kg"}
